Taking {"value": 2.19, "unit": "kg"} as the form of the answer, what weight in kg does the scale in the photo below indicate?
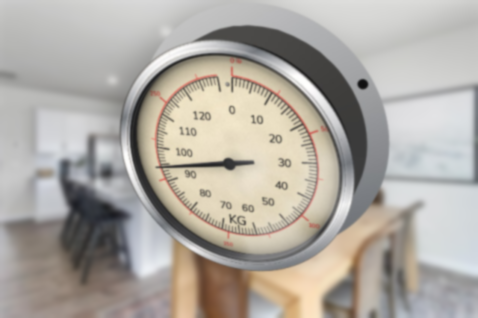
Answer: {"value": 95, "unit": "kg"}
